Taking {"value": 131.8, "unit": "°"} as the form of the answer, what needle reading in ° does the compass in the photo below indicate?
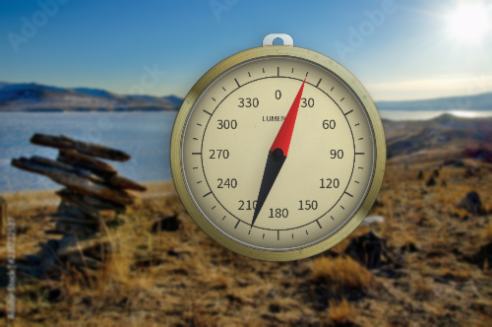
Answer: {"value": 20, "unit": "°"}
